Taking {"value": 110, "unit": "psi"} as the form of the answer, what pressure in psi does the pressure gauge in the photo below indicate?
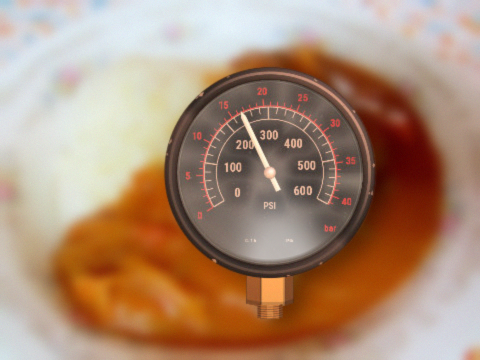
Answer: {"value": 240, "unit": "psi"}
